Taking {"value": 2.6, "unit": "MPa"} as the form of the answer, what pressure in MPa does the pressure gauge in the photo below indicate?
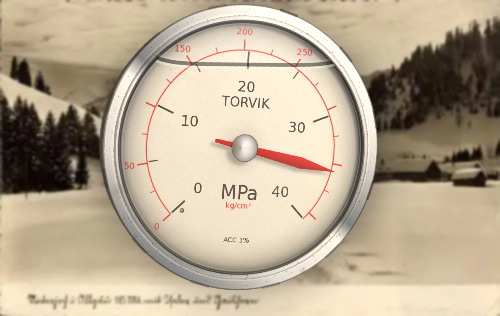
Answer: {"value": 35, "unit": "MPa"}
